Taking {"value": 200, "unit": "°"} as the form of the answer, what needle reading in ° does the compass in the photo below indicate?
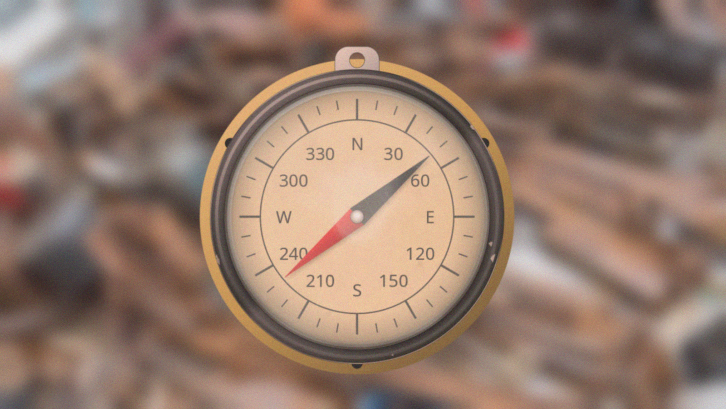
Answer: {"value": 230, "unit": "°"}
